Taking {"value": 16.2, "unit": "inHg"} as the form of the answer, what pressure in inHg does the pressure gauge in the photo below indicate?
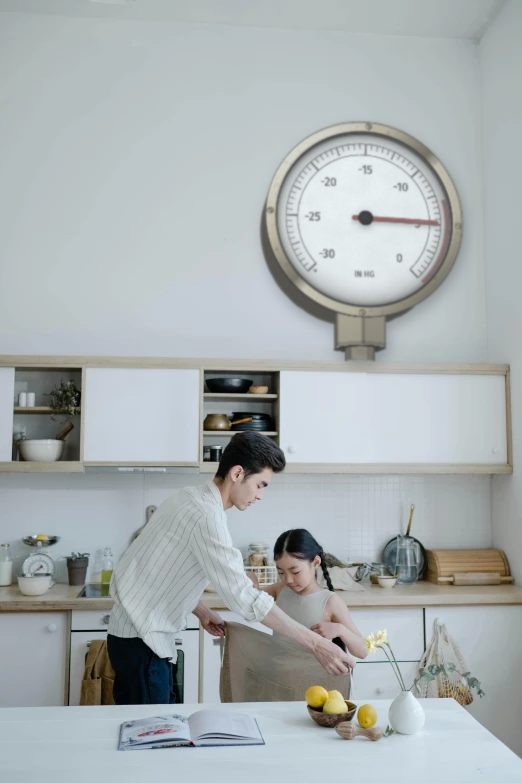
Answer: {"value": -5, "unit": "inHg"}
